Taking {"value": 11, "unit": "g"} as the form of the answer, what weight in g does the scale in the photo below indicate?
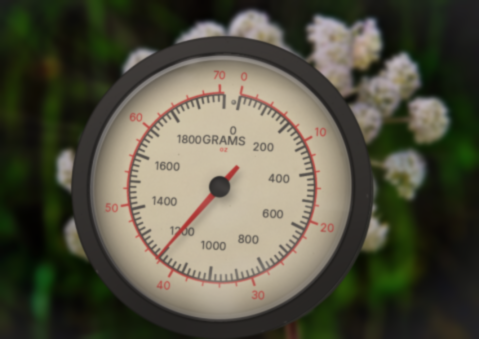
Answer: {"value": 1200, "unit": "g"}
